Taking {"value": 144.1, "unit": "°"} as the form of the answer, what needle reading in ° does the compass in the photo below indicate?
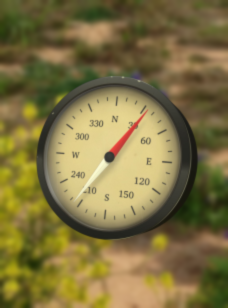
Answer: {"value": 35, "unit": "°"}
